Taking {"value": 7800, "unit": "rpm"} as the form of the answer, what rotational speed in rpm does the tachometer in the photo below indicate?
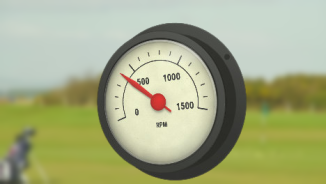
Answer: {"value": 400, "unit": "rpm"}
